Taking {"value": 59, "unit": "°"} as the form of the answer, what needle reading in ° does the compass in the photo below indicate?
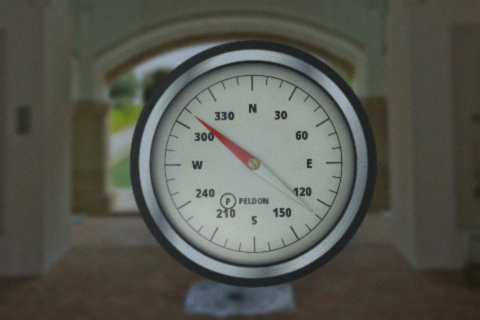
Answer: {"value": 310, "unit": "°"}
